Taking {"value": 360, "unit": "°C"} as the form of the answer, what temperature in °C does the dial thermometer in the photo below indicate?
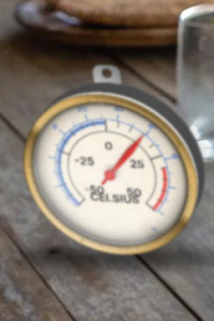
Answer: {"value": 15, "unit": "°C"}
